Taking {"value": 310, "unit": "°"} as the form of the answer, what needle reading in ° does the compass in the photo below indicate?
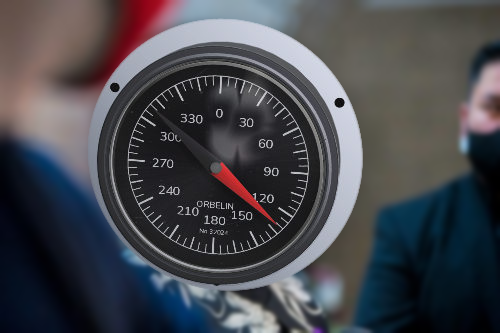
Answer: {"value": 130, "unit": "°"}
